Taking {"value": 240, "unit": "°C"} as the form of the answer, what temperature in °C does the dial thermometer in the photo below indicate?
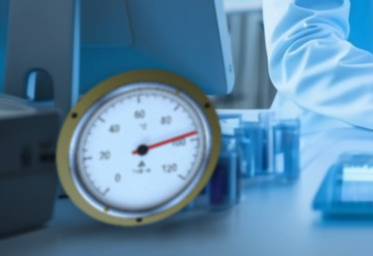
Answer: {"value": 96, "unit": "°C"}
